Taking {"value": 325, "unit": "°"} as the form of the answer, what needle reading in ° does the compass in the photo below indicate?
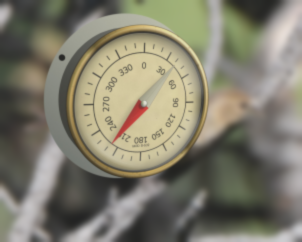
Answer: {"value": 220, "unit": "°"}
